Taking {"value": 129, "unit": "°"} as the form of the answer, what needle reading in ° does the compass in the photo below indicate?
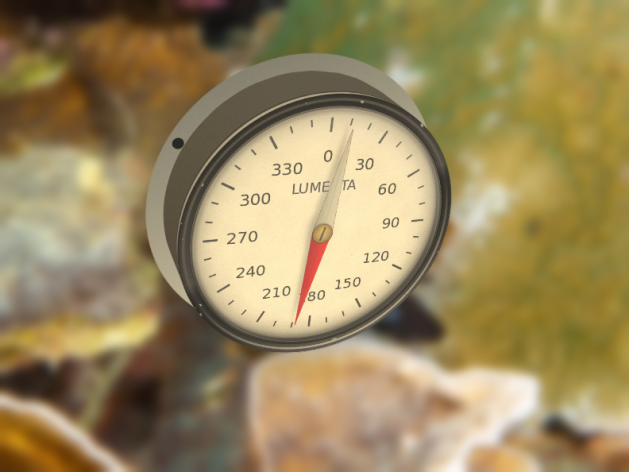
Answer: {"value": 190, "unit": "°"}
